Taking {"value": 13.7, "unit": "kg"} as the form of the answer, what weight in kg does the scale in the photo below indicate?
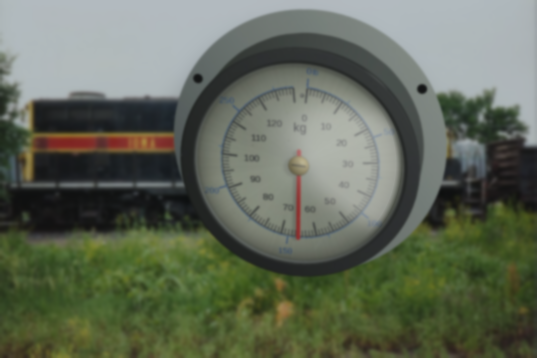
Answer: {"value": 65, "unit": "kg"}
